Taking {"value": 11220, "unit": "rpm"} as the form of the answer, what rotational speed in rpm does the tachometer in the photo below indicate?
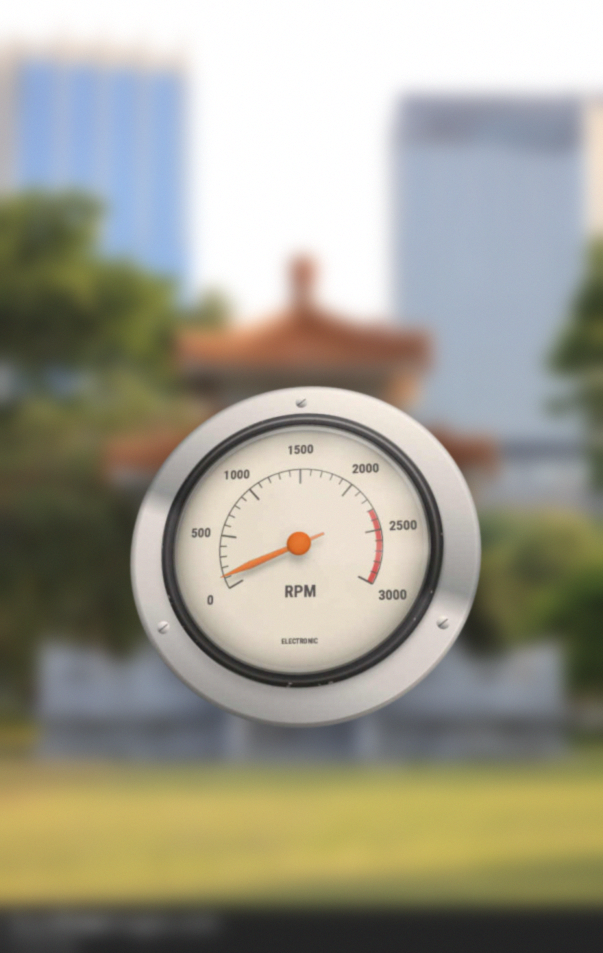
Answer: {"value": 100, "unit": "rpm"}
